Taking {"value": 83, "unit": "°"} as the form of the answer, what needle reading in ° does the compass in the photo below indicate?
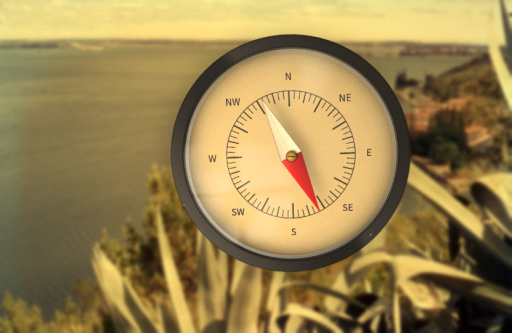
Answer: {"value": 155, "unit": "°"}
